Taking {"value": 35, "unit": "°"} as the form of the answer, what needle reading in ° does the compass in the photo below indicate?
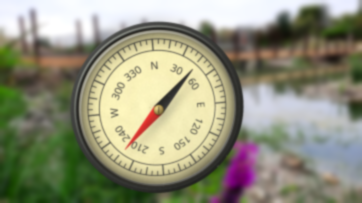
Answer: {"value": 225, "unit": "°"}
